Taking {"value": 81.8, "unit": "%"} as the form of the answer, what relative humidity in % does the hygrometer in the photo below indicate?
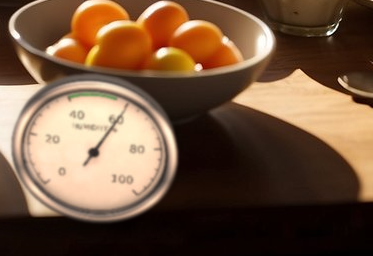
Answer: {"value": 60, "unit": "%"}
